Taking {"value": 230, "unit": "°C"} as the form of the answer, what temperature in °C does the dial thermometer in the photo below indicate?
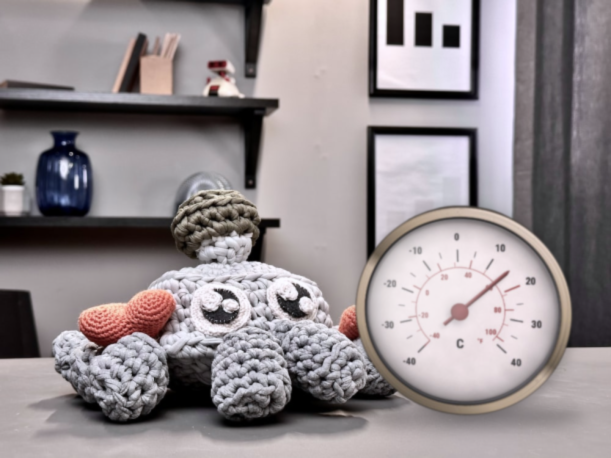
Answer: {"value": 15, "unit": "°C"}
